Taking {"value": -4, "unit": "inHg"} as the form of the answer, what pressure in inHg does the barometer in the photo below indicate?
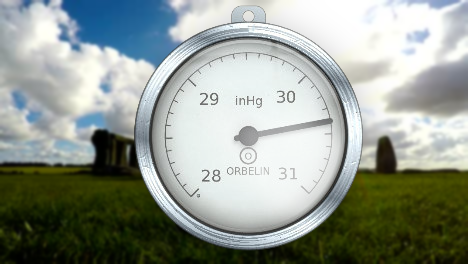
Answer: {"value": 30.4, "unit": "inHg"}
